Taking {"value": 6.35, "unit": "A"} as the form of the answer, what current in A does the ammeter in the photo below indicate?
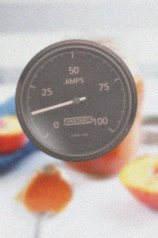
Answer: {"value": 12.5, "unit": "A"}
